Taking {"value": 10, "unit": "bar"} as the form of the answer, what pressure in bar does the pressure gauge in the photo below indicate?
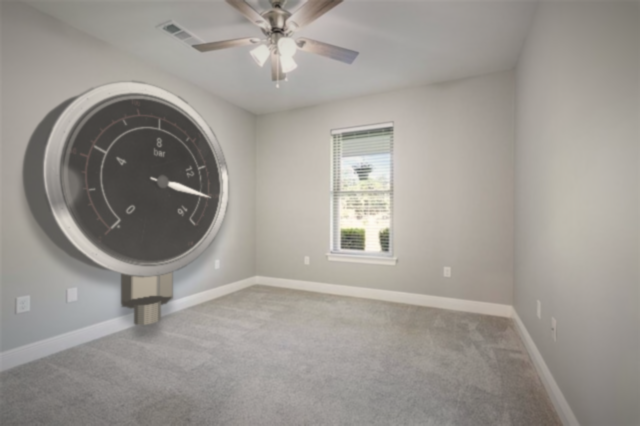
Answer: {"value": 14, "unit": "bar"}
